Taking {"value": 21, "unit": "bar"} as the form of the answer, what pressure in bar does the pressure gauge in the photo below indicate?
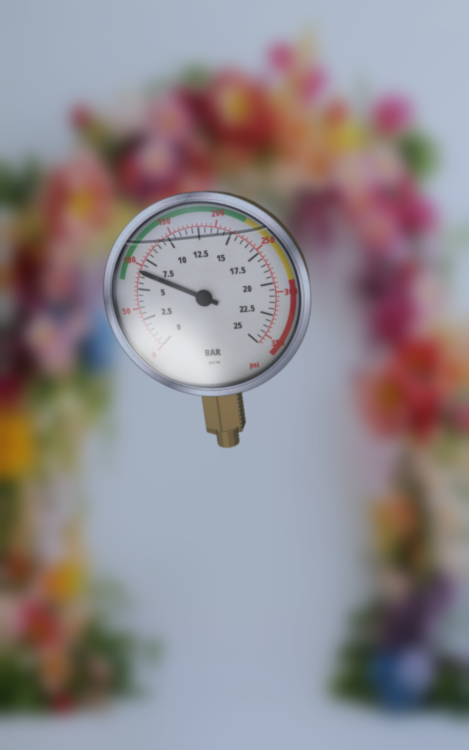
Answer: {"value": 6.5, "unit": "bar"}
